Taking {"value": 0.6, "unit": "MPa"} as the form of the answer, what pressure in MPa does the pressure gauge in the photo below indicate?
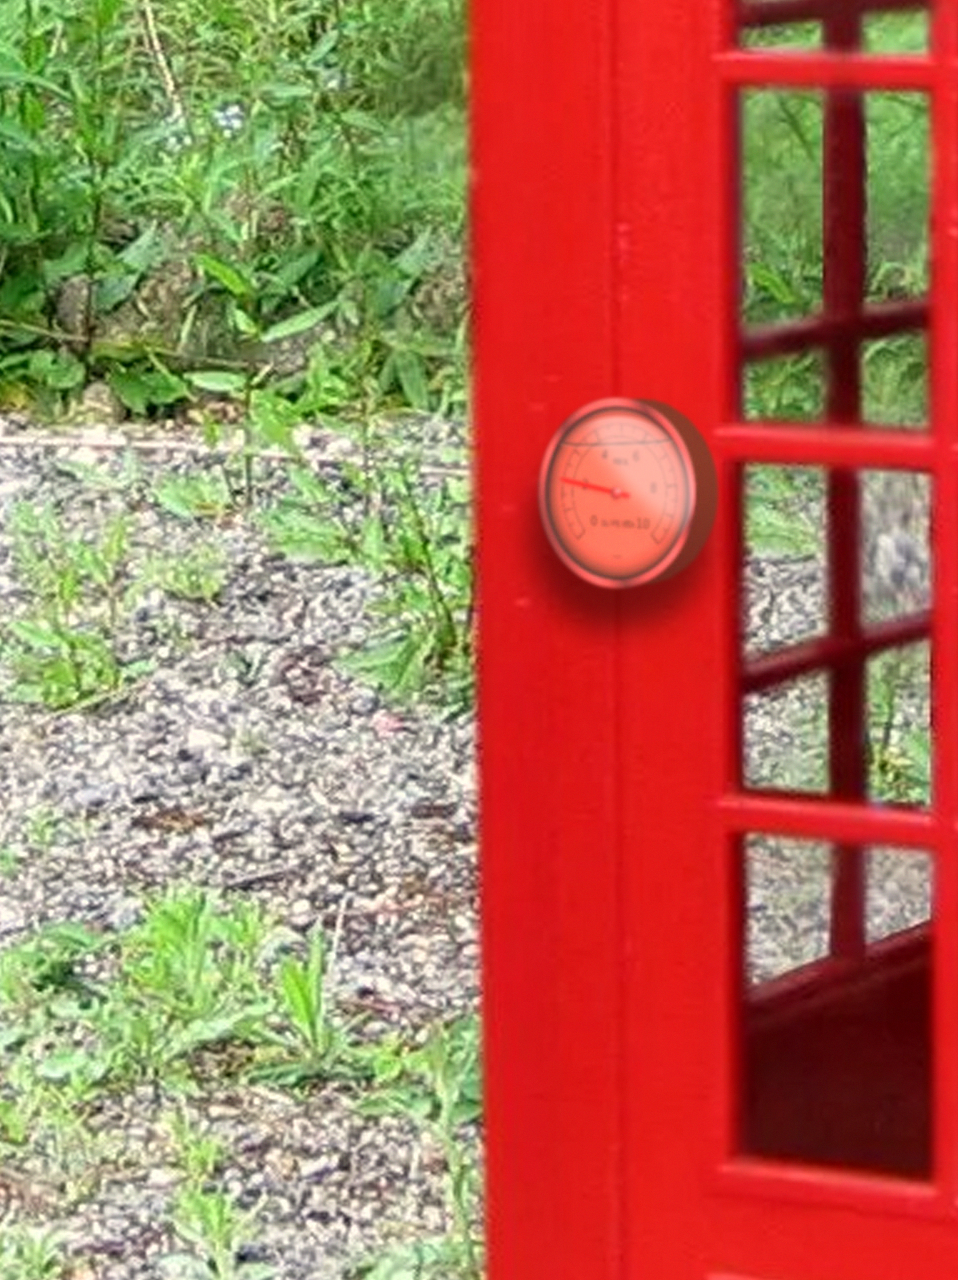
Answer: {"value": 2, "unit": "MPa"}
